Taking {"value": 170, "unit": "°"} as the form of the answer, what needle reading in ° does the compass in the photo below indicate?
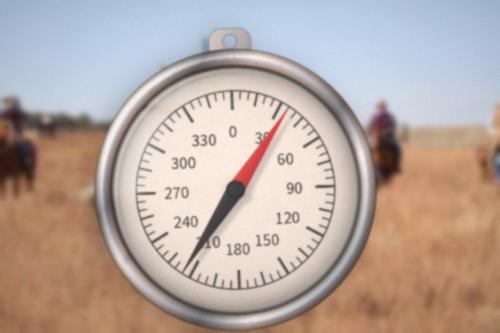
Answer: {"value": 35, "unit": "°"}
